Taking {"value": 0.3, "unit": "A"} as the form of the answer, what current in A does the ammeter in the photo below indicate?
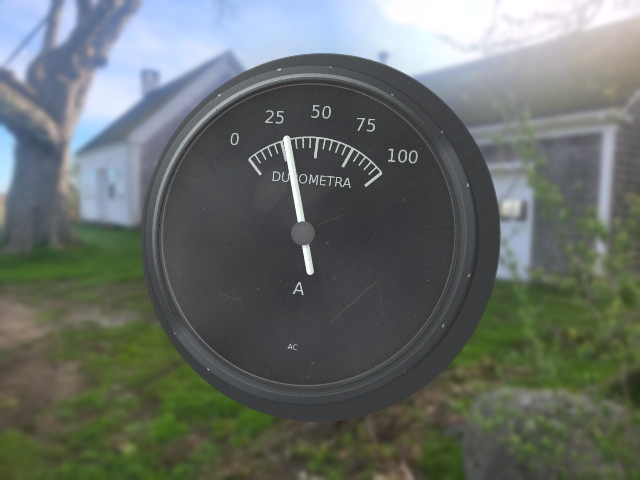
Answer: {"value": 30, "unit": "A"}
